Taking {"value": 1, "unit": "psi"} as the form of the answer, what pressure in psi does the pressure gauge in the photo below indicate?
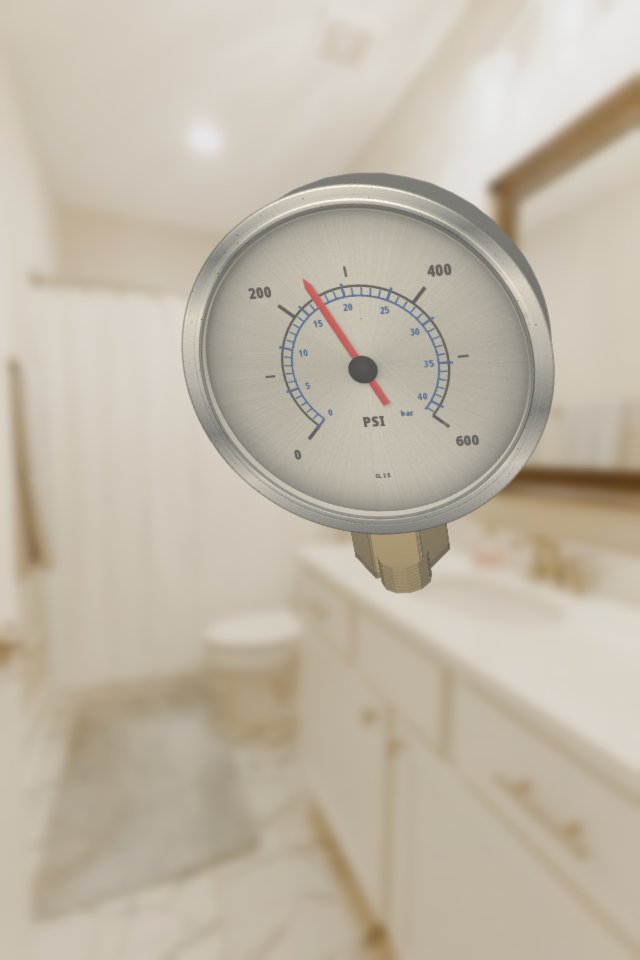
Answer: {"value": 250, "unit": "psi"}
